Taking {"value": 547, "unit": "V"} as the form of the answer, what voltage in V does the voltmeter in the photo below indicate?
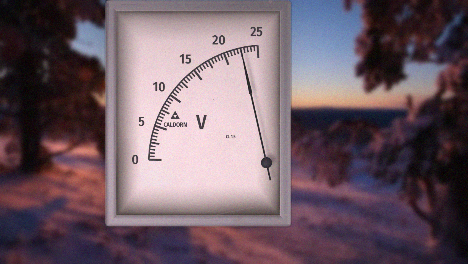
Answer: {"value": 22.5, "unit": "V"}
